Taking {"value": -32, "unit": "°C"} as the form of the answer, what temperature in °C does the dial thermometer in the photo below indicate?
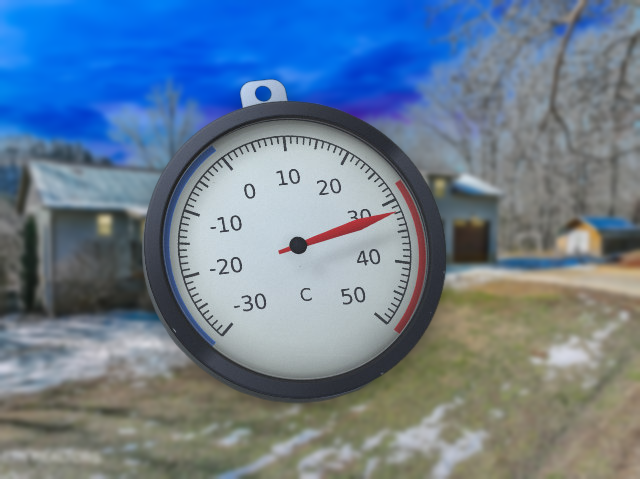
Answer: {"value": 32, "unit": "°C"}
